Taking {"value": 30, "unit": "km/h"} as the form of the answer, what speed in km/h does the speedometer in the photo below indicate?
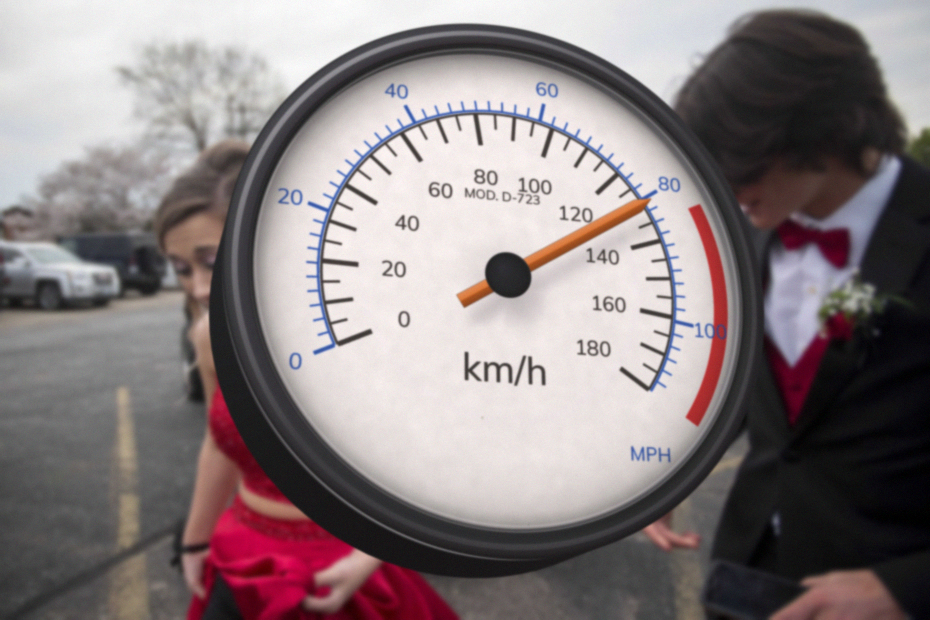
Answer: {"value": 130, "unit": "km/h"}
